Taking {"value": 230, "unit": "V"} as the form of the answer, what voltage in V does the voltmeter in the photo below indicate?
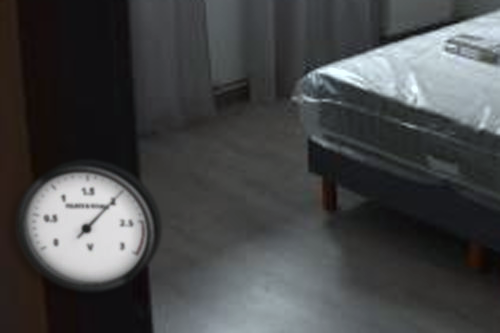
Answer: {"value": 2, "unit": "V"}
